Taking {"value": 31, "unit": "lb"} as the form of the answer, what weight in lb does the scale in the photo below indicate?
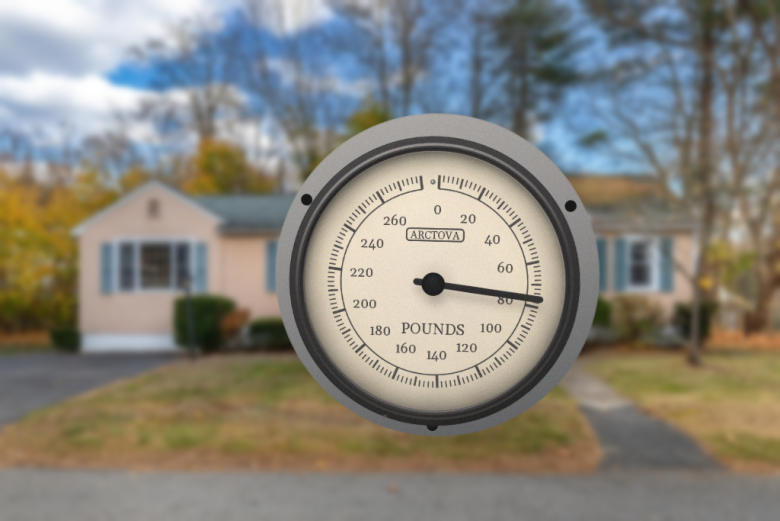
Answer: {"value": 76, "unit": "lb"}
